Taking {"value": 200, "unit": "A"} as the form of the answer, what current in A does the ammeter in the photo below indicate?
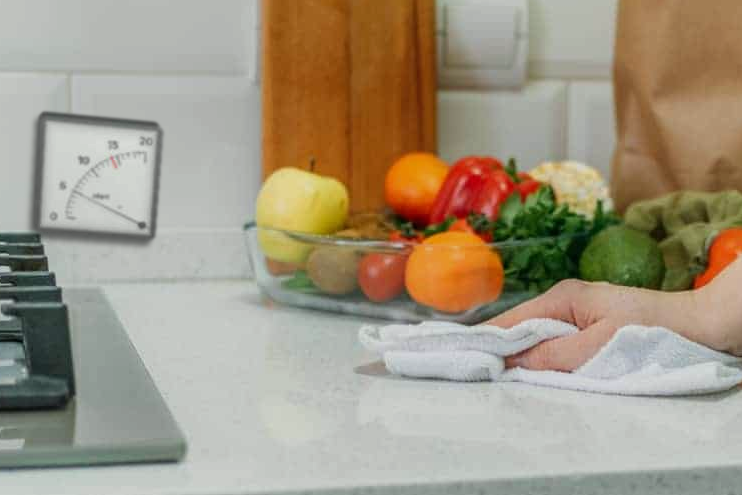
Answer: {"value": 5, "unit": "A"}
